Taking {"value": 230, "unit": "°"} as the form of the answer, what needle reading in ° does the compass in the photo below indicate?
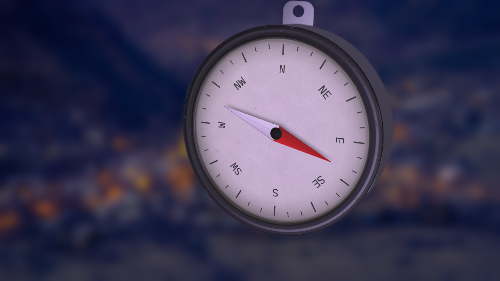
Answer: {"value": 110, "unit": "°"}
